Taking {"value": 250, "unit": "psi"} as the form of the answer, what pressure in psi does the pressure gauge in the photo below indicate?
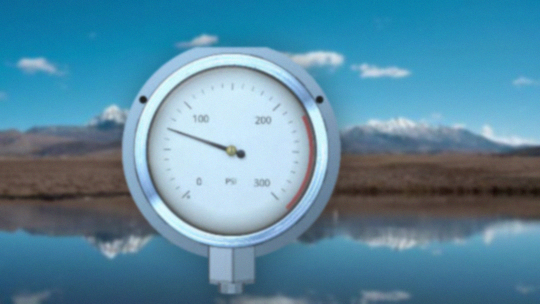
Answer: {"value": 70, "unit": "psi"}
